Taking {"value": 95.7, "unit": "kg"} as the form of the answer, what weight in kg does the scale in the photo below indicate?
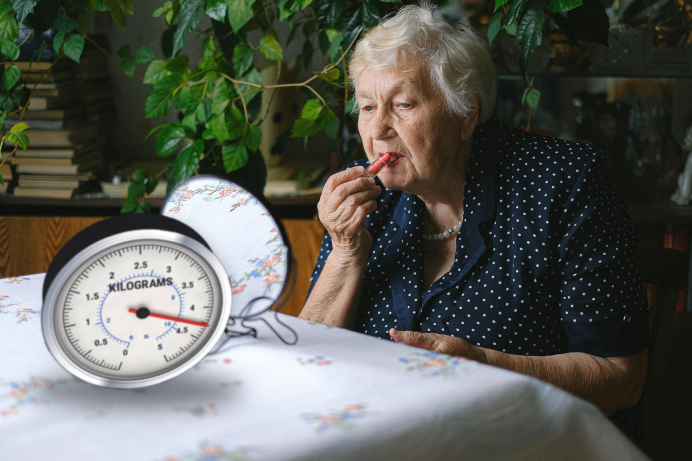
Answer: {"value": 4.25, "unit": "kg"}
